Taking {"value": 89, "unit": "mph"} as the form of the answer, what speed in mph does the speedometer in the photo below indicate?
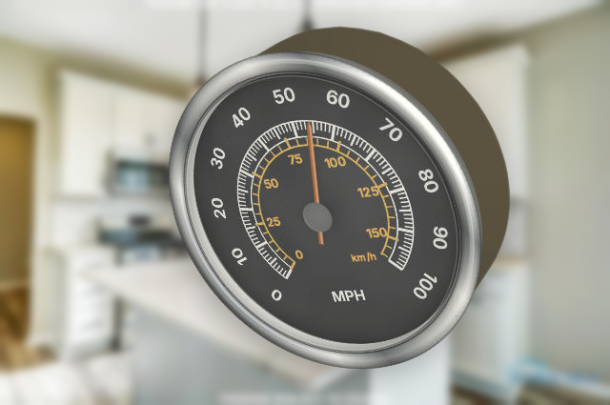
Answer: {"value": 55, "unit": "mph"}
